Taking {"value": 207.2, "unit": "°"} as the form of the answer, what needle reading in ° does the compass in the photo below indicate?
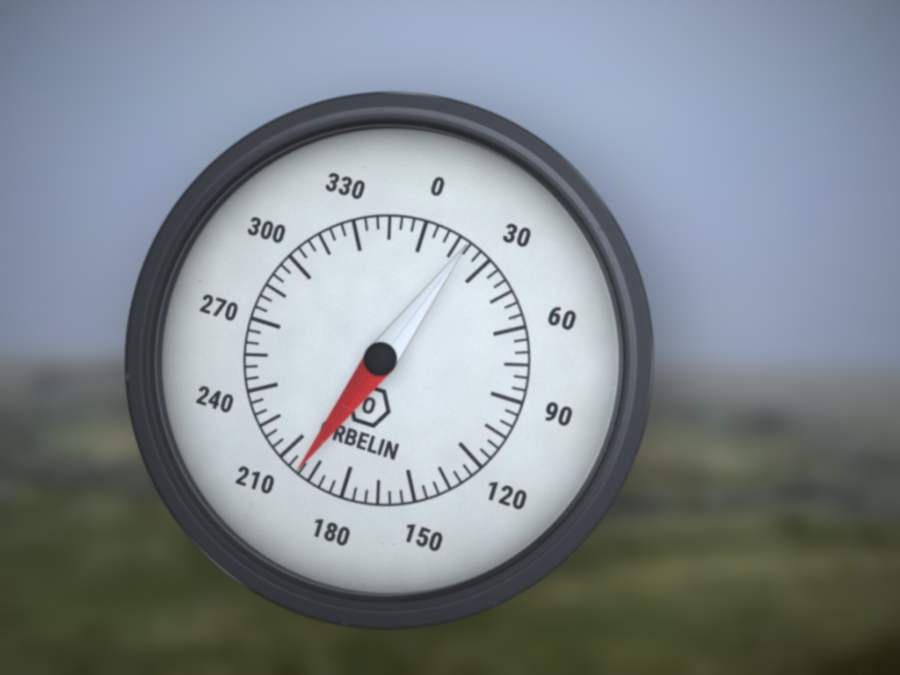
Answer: {"value": 200, "unit": "°"}
